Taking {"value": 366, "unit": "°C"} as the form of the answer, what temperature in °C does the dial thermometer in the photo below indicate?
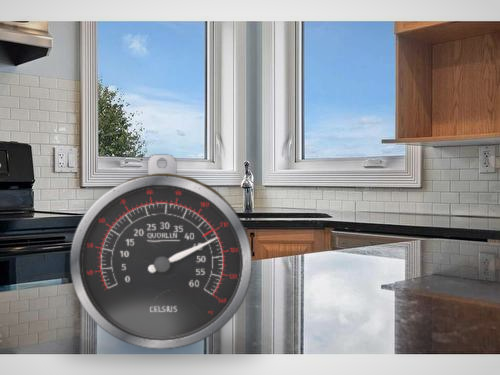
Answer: {"value": 45, "unit": "°C"}
